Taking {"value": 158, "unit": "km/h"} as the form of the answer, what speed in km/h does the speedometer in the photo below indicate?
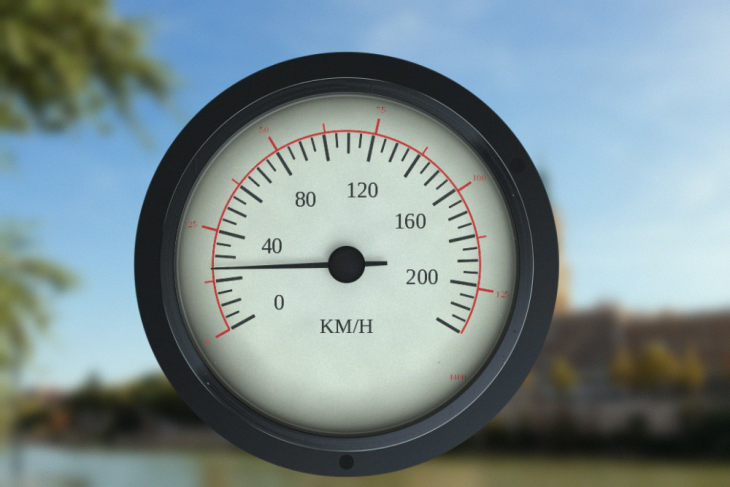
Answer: {"value": 25, "unit": "km/h"}
